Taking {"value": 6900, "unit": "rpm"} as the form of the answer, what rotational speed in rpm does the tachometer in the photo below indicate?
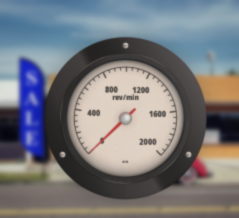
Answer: {"value": 0, "unit": "rpm"}
